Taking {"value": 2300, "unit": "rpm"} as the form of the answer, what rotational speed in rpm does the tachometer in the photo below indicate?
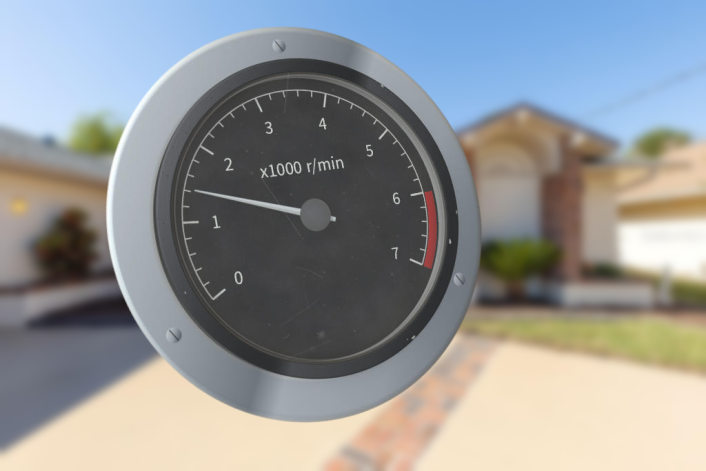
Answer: {"value": 1400, "unit": "rpm"}
